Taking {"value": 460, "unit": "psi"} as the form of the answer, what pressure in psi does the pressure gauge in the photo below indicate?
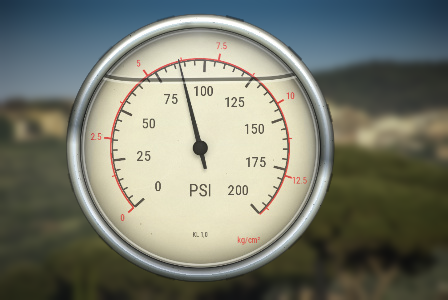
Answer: {"value": 87.5, "unit": "psi"}
